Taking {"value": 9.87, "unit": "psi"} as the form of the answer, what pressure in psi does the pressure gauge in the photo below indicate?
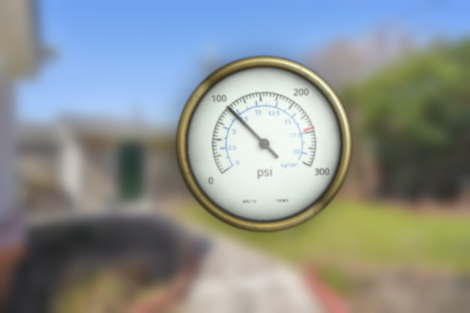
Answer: {"value": 100, "unit": "psi"}
